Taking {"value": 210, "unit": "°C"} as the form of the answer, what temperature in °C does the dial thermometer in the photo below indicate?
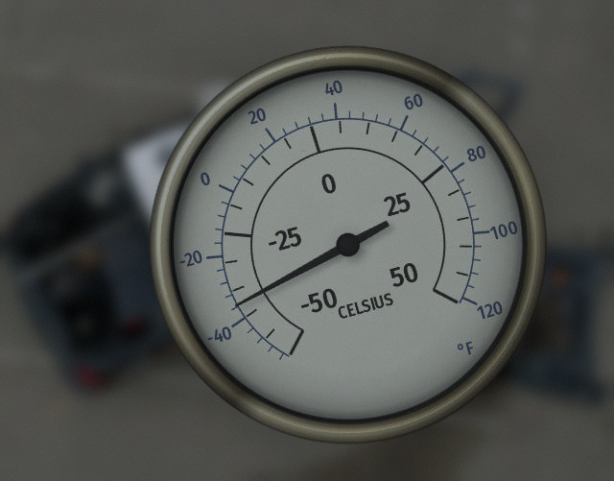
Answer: {"value": -37.5, "unit": "°C"}
